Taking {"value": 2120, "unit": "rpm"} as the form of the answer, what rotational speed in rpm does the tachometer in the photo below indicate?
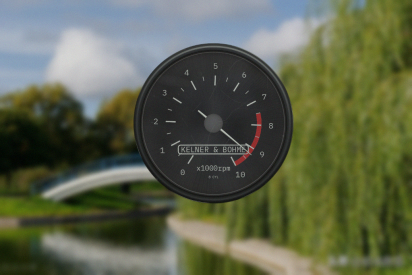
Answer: {"value": 9250, "unit": "rpm"}
